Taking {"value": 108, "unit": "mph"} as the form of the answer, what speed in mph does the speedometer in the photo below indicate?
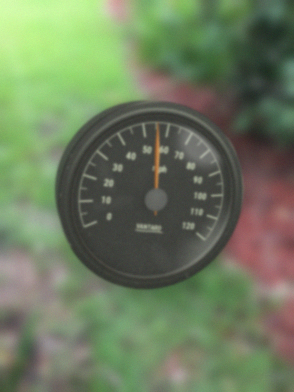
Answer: {"value": 55, "unit": "mph"}
